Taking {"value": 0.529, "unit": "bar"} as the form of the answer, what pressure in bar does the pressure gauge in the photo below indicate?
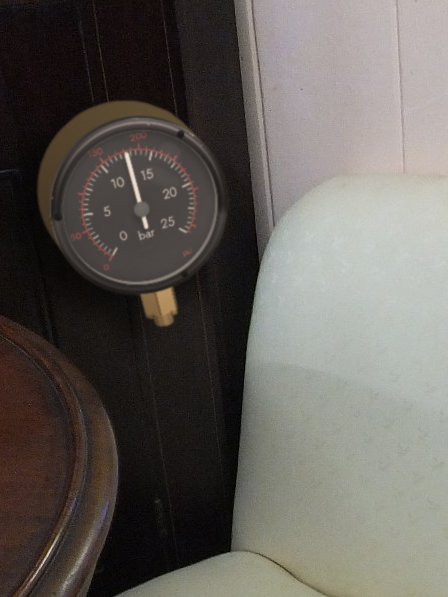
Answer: {"value": 12.5, "unit": "bar"}
